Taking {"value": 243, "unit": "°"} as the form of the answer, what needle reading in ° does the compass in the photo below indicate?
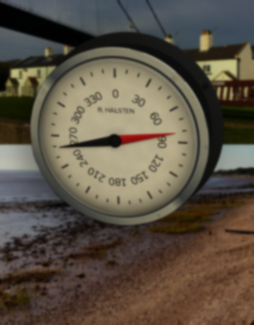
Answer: {"value": 80, "unit": "°"}
